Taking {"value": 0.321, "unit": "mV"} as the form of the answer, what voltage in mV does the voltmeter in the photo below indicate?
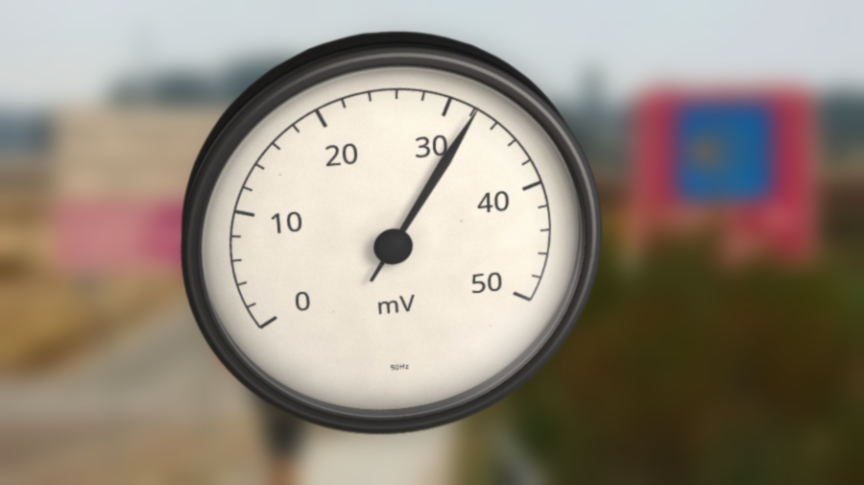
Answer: {"value": 32, "unit": "mV"}
